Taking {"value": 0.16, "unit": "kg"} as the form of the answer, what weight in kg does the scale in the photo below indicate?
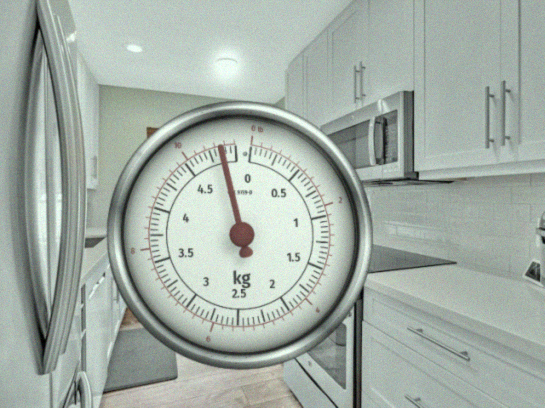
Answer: {"value": 4.85, "unit": "kg"}
